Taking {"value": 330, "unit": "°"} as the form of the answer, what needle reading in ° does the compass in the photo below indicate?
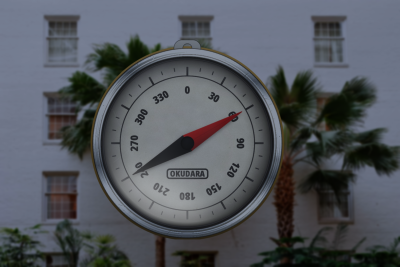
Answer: {"value": 60, "unit": "°"}
